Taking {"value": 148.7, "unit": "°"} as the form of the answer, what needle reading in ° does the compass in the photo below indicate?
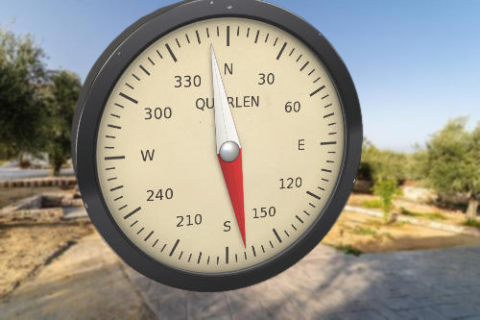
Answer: {"value": 170, "unit": "°"}
